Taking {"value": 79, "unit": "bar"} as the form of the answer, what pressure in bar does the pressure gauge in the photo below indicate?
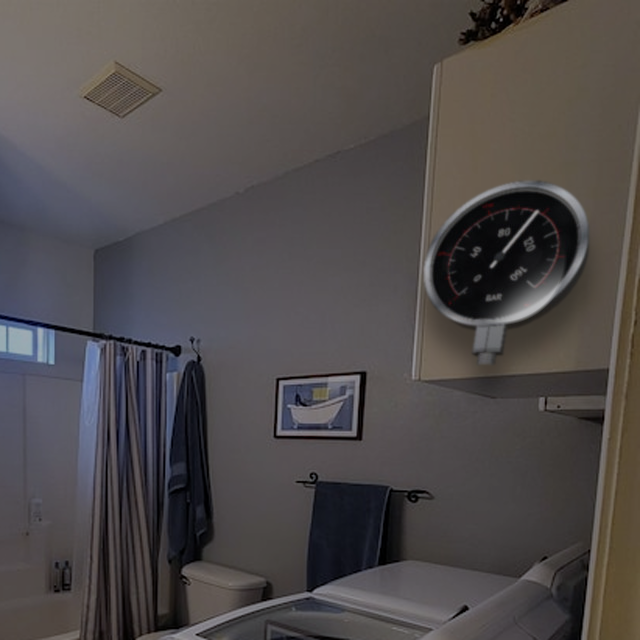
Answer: {"value": 100, "unit": "bar"}
